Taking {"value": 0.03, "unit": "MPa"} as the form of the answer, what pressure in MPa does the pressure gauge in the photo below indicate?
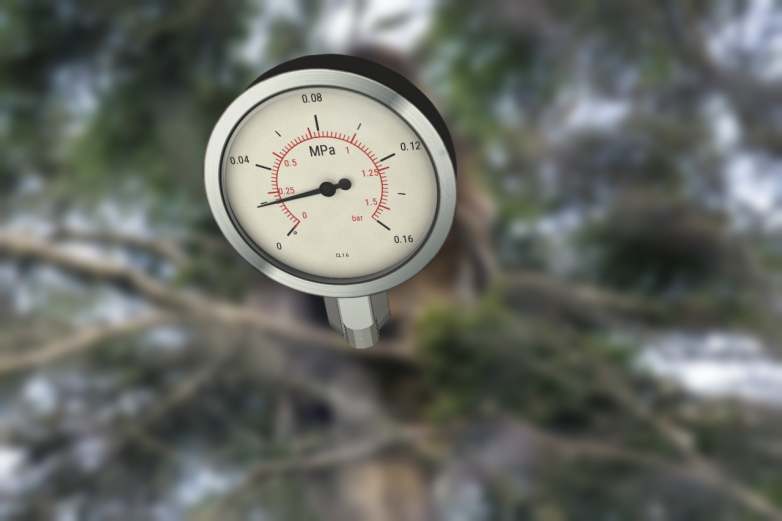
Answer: {"value": 0.02, "unit": "MPa"}
